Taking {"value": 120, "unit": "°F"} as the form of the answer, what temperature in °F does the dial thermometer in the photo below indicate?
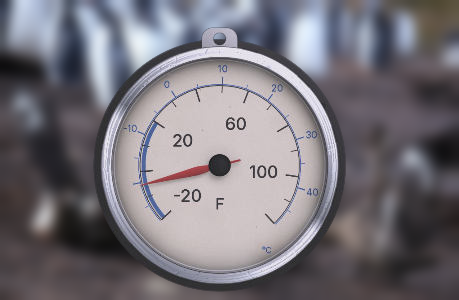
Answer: {"value": -5, "unit": "°F"}
